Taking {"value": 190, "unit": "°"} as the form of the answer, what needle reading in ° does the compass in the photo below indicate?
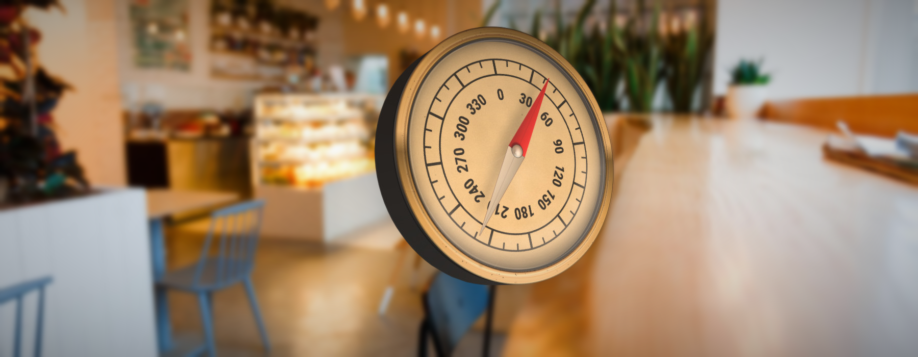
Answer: {"value": 40, "unit": "°"}
